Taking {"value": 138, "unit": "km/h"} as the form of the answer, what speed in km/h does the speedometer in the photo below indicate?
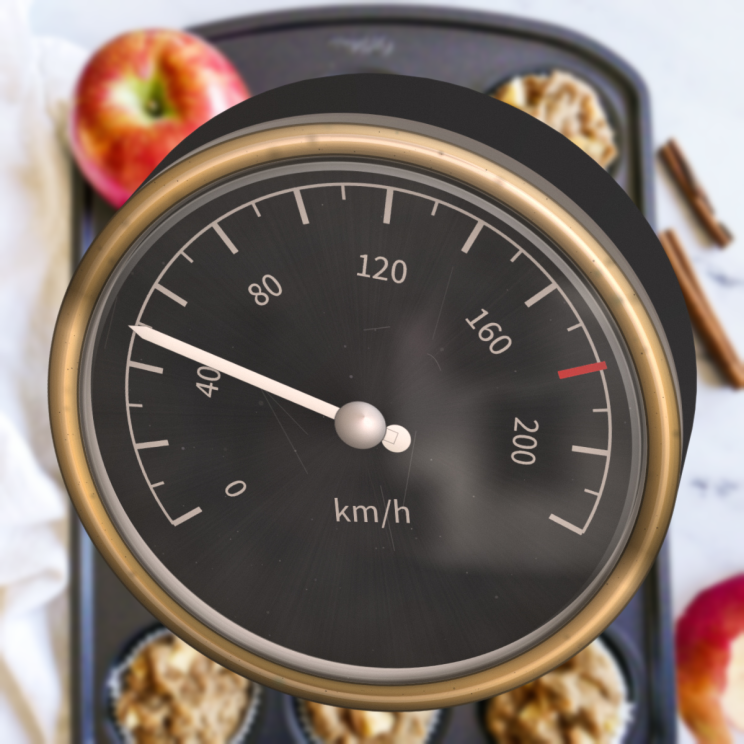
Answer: {"value": 50, "unit": "km/h"}
